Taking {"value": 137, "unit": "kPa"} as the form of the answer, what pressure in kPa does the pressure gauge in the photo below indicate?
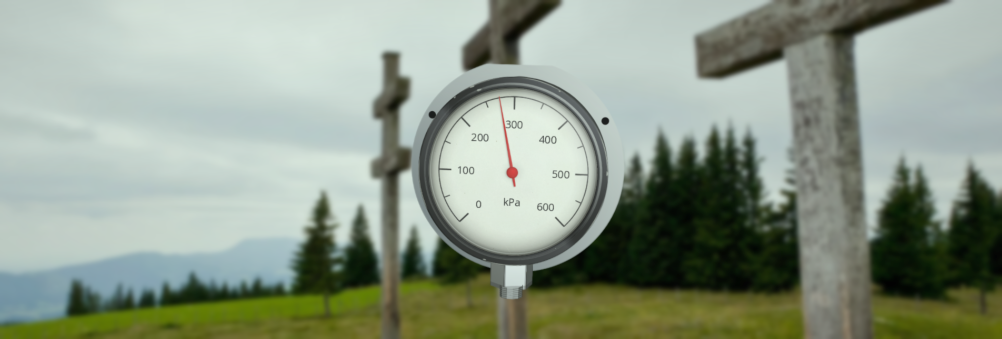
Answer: {"value": 275, "unit": "kPa"}
